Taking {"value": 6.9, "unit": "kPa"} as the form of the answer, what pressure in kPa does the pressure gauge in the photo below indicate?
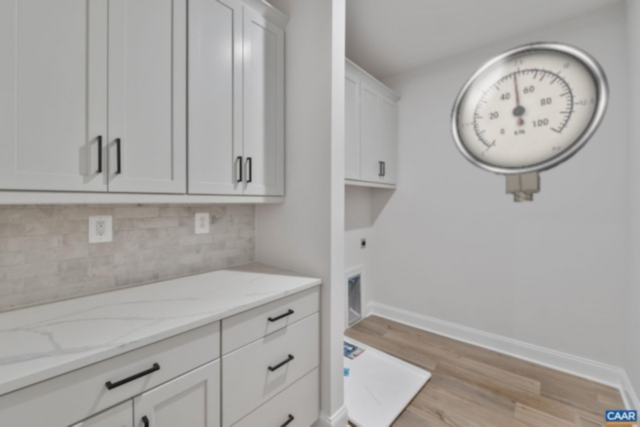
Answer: {"value": 50, "unit": "kPa"}
